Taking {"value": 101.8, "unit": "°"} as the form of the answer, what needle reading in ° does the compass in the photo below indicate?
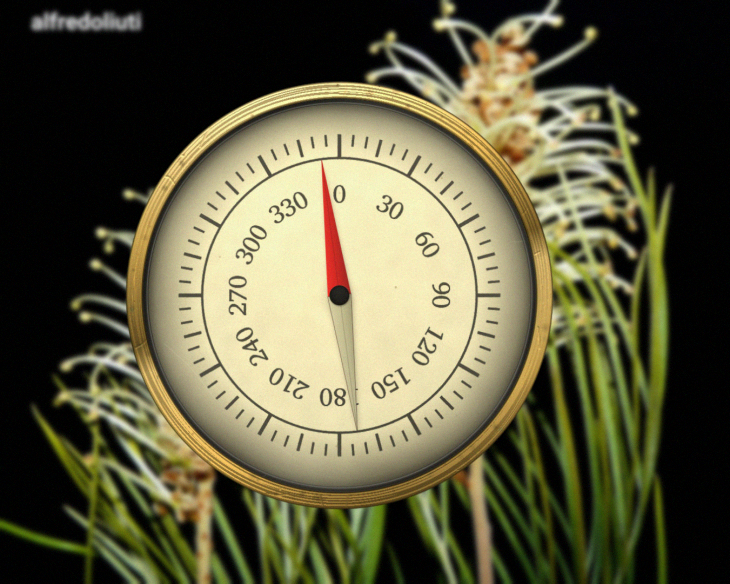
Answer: {"value": 352.5, "unit": "°"}
